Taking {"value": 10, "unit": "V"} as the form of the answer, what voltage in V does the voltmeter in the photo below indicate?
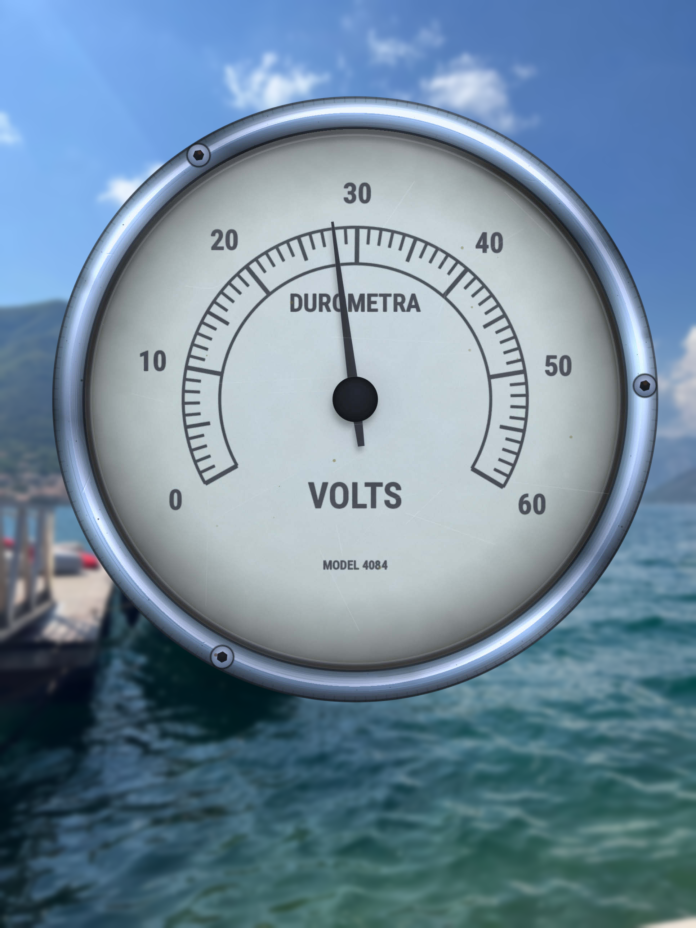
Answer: {"value": 28, "unit": "V"}
